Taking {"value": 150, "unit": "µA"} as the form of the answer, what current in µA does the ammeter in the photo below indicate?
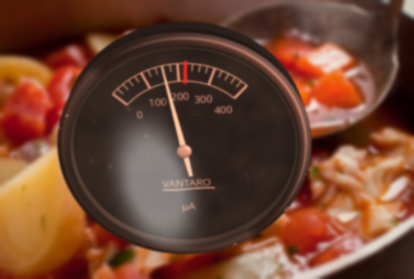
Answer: {"value": 160, "unit": "µA"}
